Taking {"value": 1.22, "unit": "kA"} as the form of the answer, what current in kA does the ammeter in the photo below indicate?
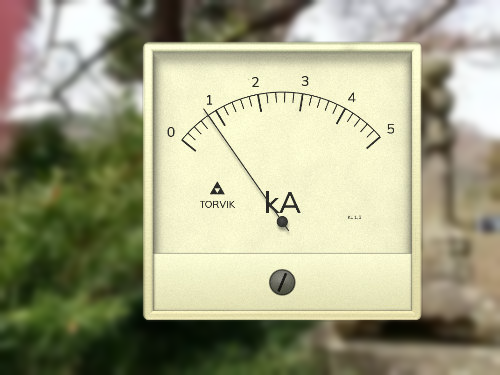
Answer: {"value": 0.8, "unit": "kA"}
